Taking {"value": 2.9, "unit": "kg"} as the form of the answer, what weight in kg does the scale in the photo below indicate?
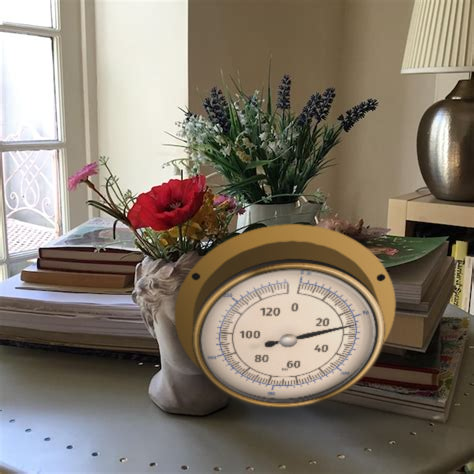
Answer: {"value": 25, "unit": "kg"}
